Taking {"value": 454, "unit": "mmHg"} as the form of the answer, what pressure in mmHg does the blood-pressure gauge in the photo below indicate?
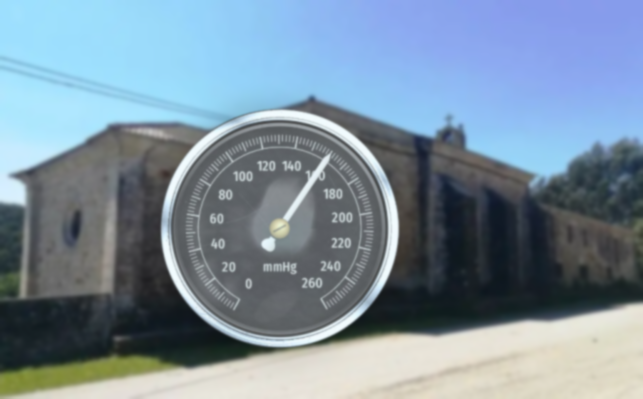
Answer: {"value": 160, "unit": "mmHg"}
